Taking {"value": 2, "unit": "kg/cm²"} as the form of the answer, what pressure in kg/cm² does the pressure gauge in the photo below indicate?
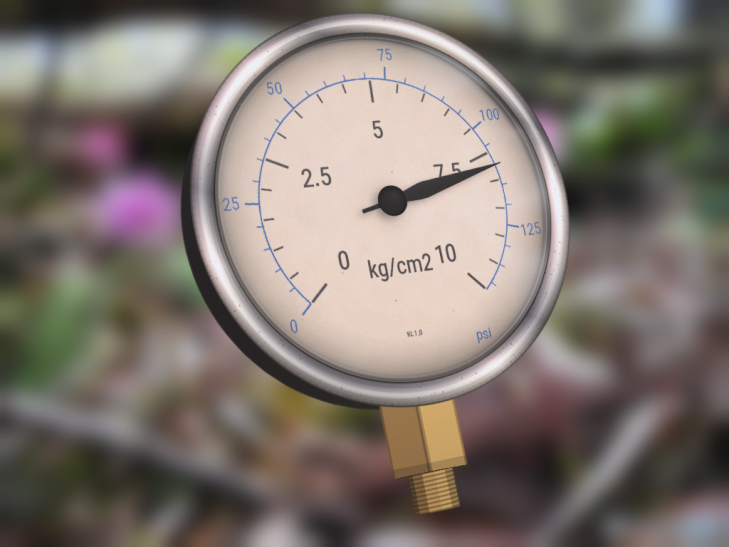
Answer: {"value": 7.75, "unit": "kg/cm²"}
